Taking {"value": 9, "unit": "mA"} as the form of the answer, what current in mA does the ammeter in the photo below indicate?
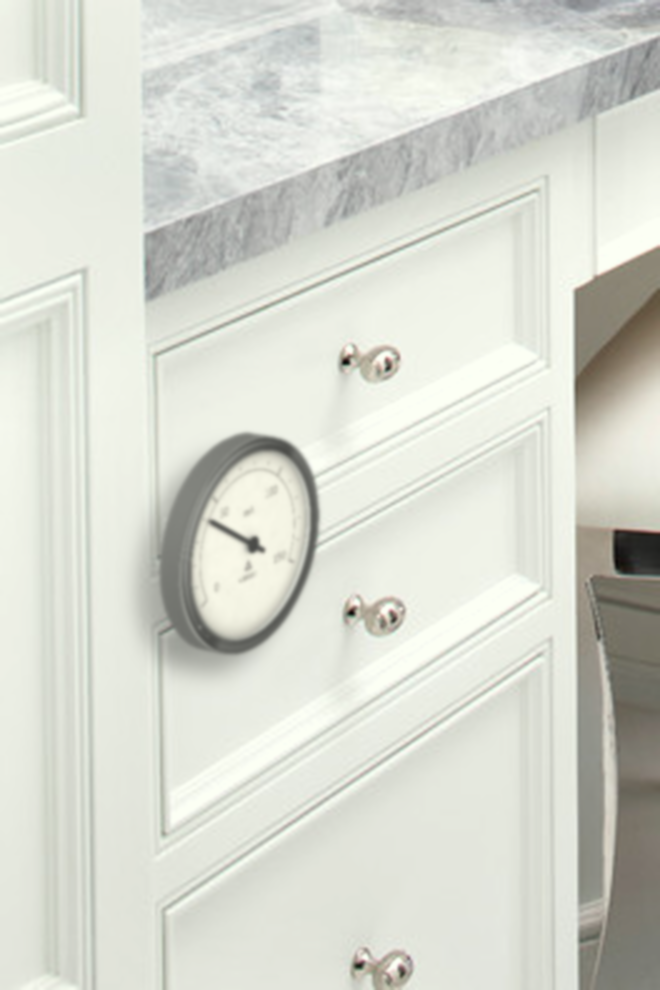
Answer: {"value": 40, "unit": "mA"}
